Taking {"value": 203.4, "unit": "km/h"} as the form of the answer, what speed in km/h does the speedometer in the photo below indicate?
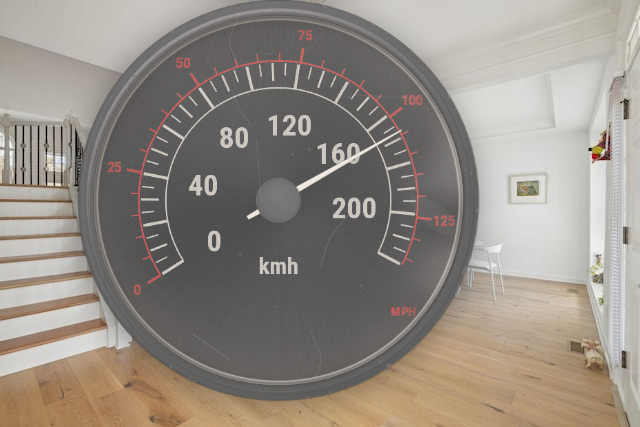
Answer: {"value": 167.5, "unit": "km/h"}
